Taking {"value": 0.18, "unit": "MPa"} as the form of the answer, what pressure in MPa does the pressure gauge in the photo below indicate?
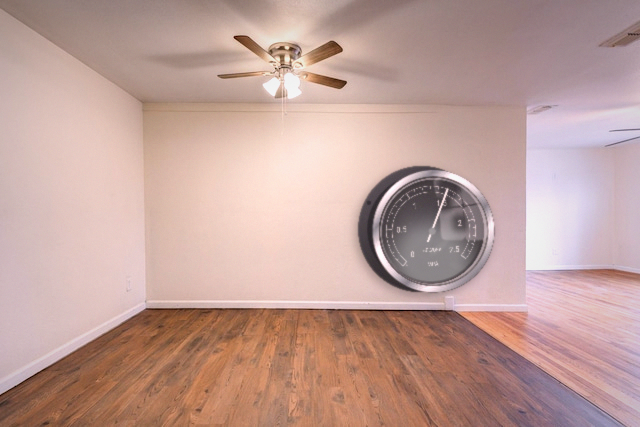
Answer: {"value": 1.5, "unit": "MPa"}
